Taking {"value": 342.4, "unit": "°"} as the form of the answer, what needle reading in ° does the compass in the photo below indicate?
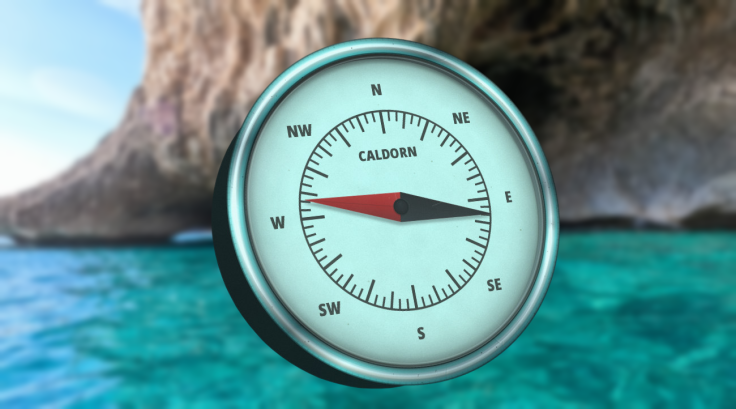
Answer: {"value": 280, "unit": "°"}
